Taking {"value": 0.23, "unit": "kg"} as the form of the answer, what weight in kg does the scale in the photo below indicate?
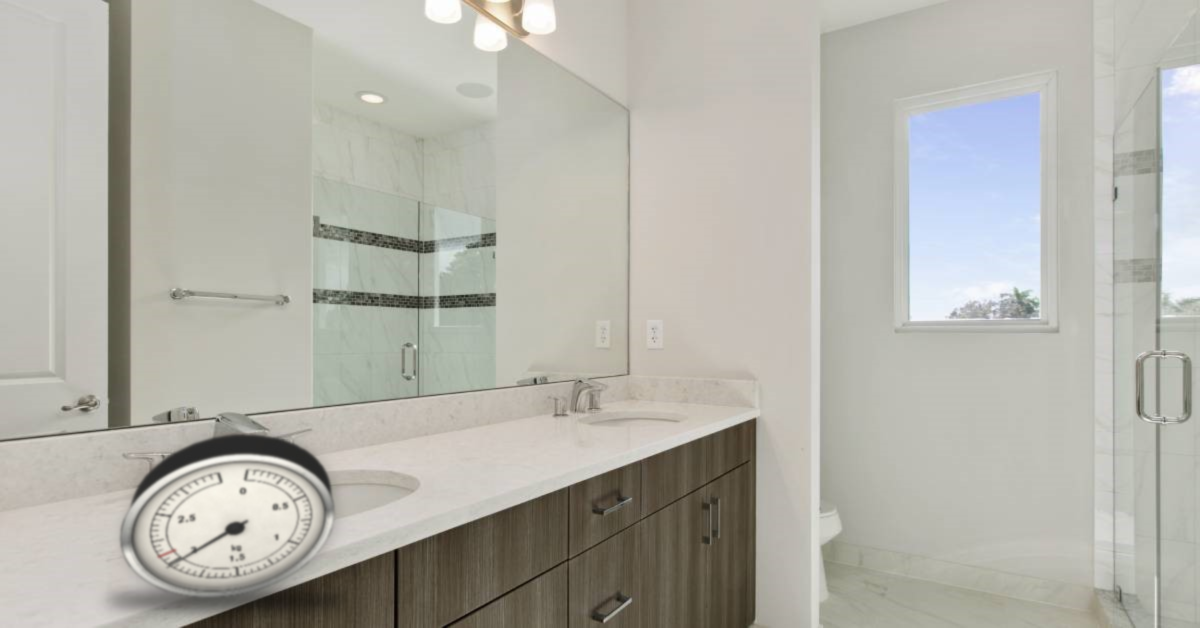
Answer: {"value": 2, "unit": "kg"}
